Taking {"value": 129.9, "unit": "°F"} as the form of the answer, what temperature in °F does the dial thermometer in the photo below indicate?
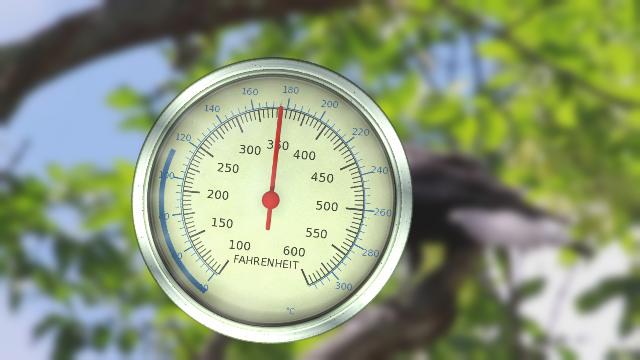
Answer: {"value": 350, "unit": "°F"}
